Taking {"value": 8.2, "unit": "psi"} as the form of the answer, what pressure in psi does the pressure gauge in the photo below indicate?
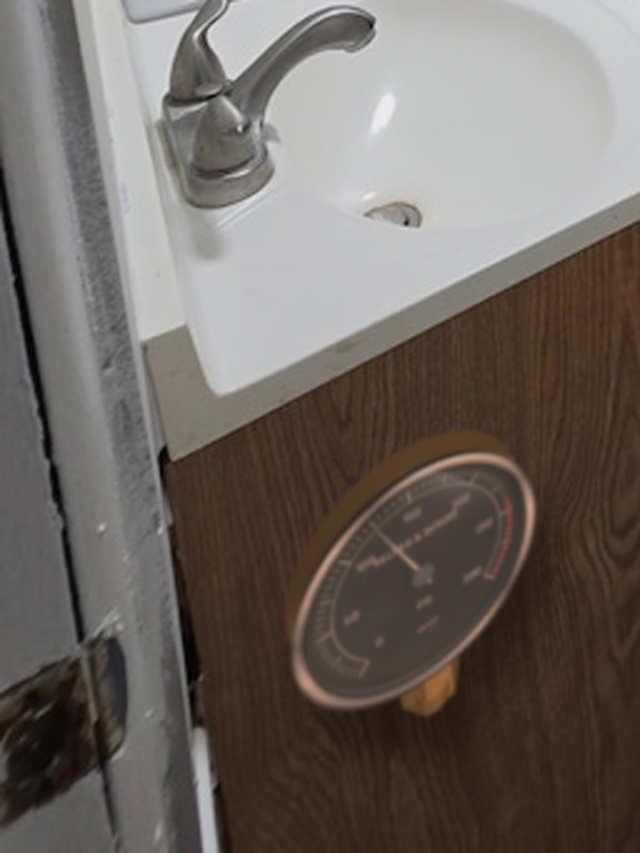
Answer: {"value": 125, "unit": "psi"}
